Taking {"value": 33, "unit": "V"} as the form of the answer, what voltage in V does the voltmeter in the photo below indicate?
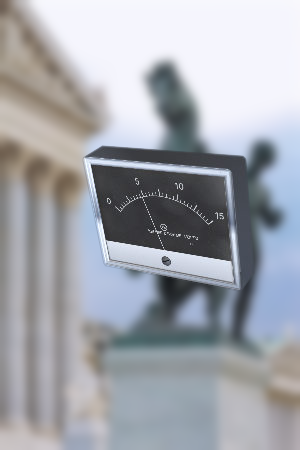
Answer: {"value": 5, "unit": "V"}
